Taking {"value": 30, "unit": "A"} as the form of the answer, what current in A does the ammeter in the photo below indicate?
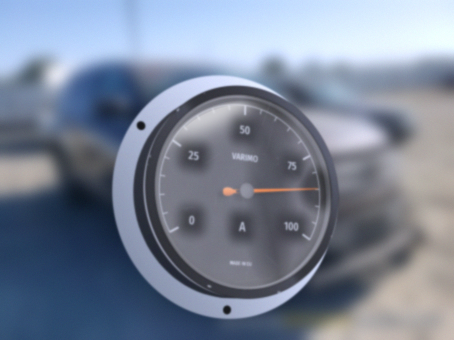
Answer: {"value": 85, "unit": "A"}
